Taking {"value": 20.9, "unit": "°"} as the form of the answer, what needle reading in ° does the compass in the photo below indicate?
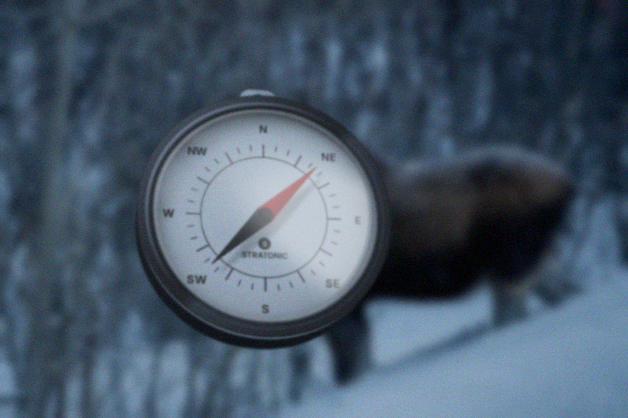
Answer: {"value": 45, "unit": "°"}
